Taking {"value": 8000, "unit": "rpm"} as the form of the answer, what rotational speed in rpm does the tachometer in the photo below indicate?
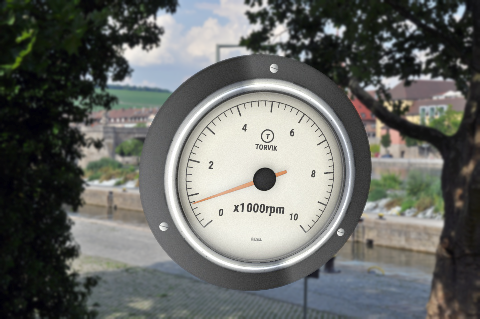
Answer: {"value": 800, "unit": "rpm"}
